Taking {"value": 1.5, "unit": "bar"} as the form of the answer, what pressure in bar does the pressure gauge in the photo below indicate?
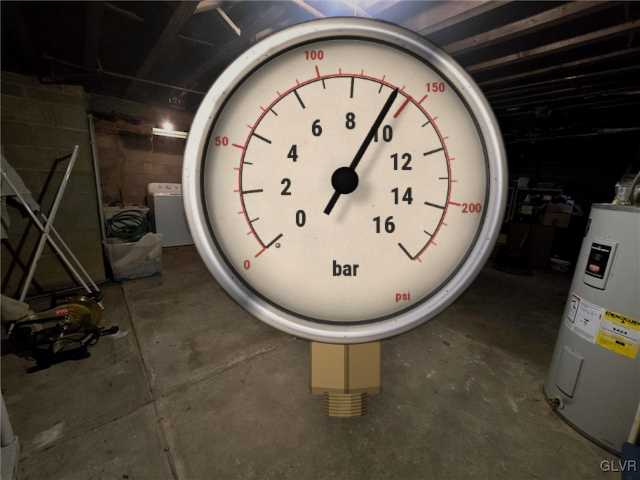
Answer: {"value": 9.5, "unit": "bar"}
